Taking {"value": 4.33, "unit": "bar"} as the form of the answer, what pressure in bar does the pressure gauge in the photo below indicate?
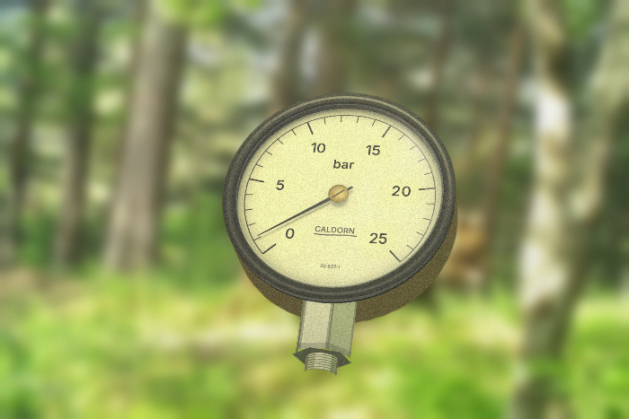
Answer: {"value": 1, "unit": "bar"}
